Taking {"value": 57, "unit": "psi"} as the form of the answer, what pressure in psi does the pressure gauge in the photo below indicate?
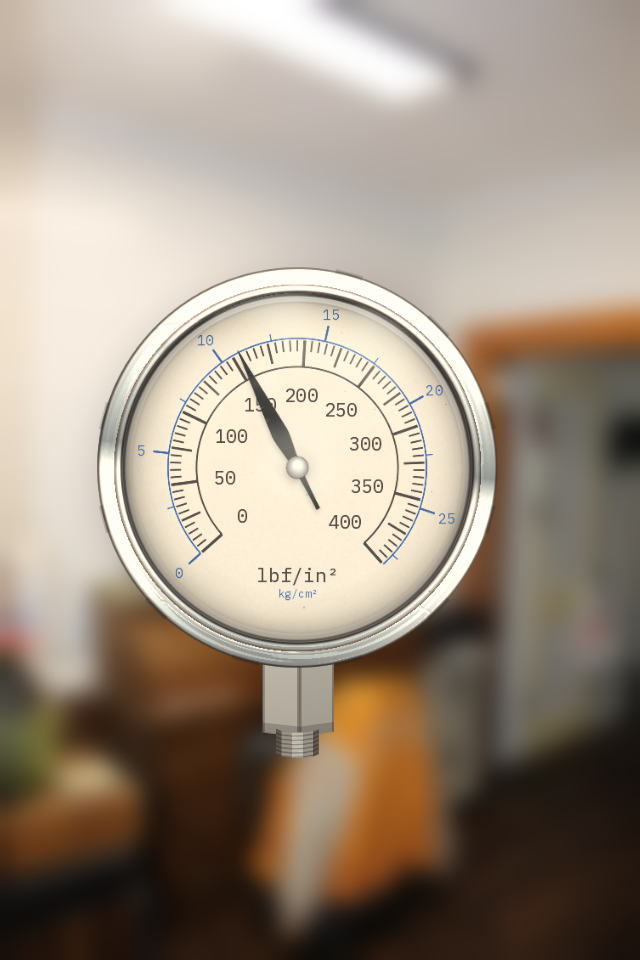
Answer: {"value": 155, "unit": "psi"}
